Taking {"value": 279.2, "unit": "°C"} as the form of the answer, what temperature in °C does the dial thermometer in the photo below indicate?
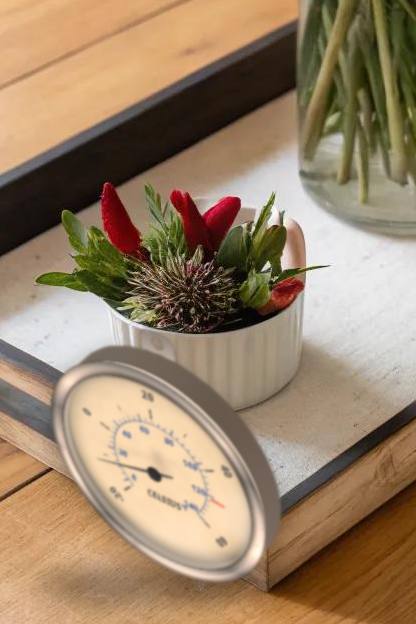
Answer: {"value": -10, "unit": "°C"}
